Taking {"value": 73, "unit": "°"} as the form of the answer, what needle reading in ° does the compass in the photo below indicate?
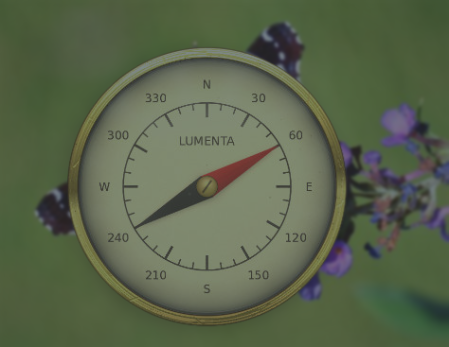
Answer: {"value": 60, "unit": "°"}
